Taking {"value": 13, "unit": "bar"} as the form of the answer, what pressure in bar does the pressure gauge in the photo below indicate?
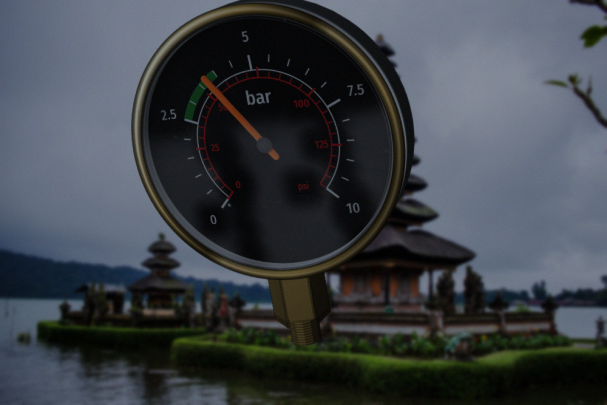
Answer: {"value": 3.75, "unit": "bar"}
